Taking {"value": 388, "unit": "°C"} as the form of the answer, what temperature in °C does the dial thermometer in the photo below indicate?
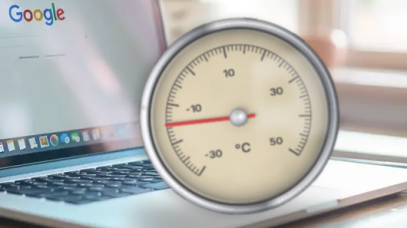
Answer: {"value": -15, "unit": "°C"}
